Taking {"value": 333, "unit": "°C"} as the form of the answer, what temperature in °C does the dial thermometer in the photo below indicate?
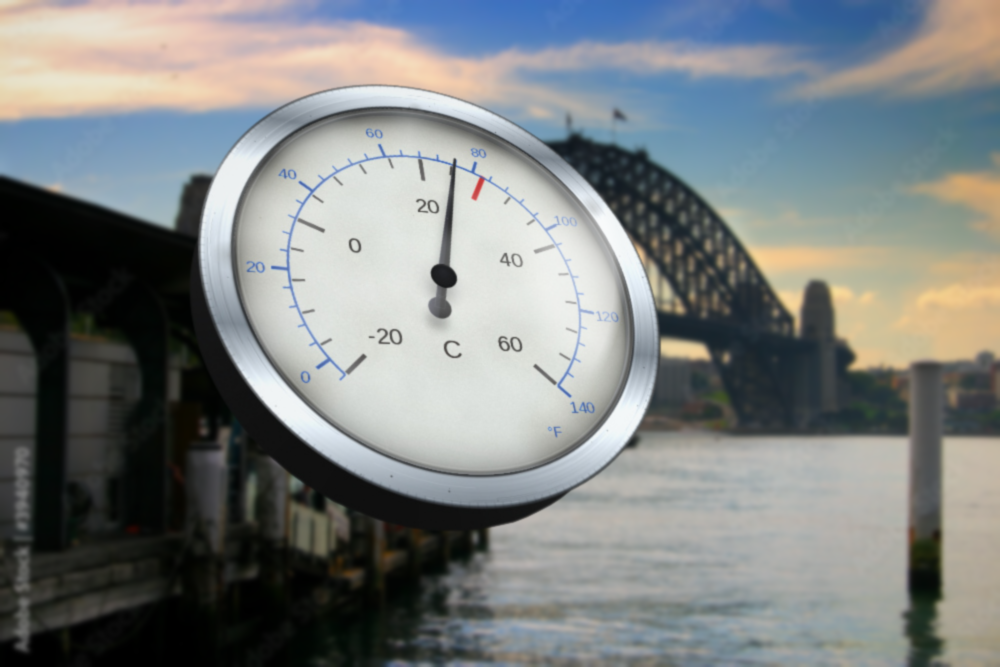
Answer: {"value": 24, "unit": "°C"}
